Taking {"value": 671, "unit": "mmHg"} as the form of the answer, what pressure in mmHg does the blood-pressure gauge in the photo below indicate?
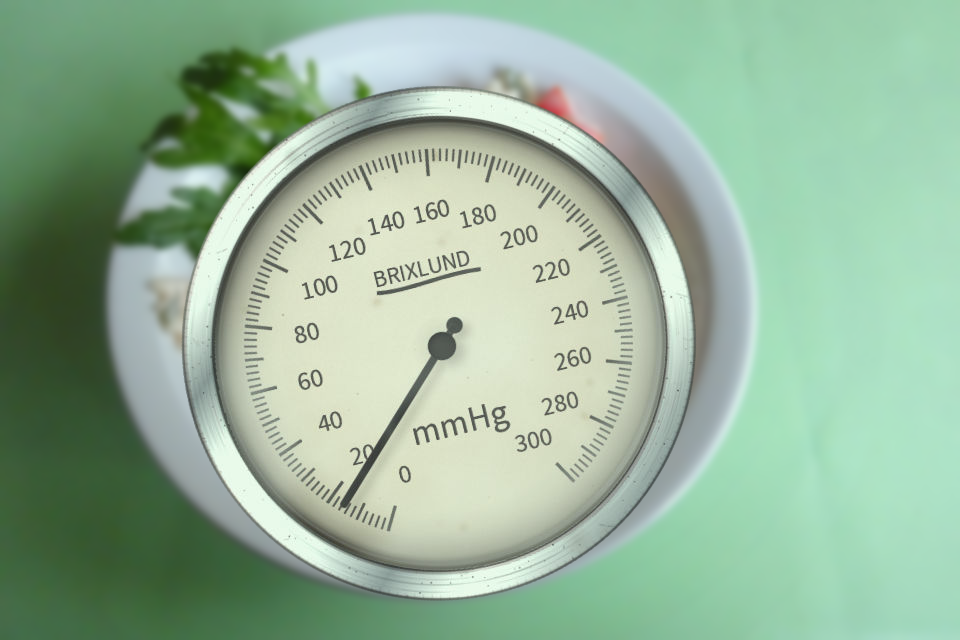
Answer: {"value": 16, "unit": "mmHg"}
